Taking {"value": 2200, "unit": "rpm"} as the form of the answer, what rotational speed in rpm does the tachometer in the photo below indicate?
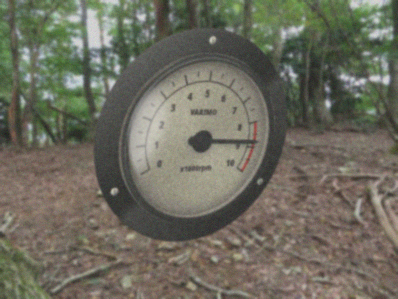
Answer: {"value": 8750, "unit": "rpm"}
